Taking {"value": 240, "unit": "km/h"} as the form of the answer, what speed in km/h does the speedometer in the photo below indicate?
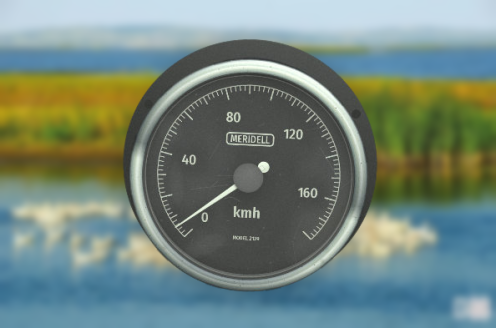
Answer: {"value": 6, "unit": "km/h"}
